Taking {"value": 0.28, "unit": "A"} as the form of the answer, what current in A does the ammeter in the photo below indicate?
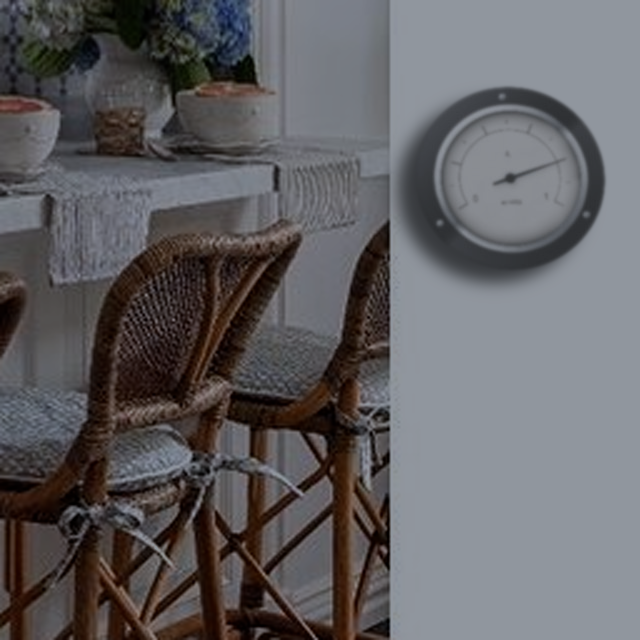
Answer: {"value": 0.8, "unit": "A"}
